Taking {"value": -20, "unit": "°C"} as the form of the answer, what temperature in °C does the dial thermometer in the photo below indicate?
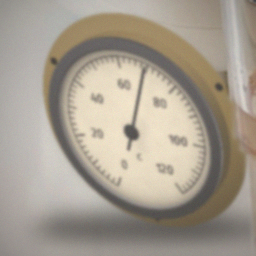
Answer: {"value": 70, "unit": "°C"}
